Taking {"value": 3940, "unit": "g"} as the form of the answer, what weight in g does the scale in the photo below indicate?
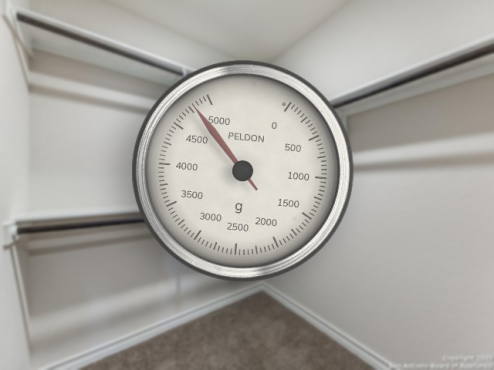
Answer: {"value": 4800, "unit": "g"}
